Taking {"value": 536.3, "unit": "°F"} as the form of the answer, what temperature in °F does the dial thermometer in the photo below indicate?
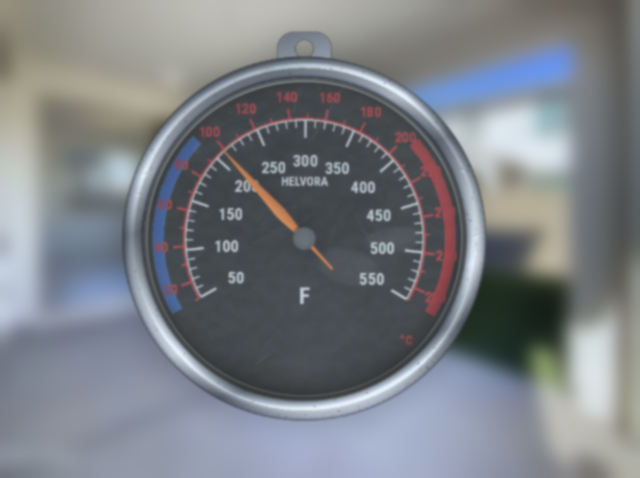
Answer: {"value": 210, "unit": "°F"}
